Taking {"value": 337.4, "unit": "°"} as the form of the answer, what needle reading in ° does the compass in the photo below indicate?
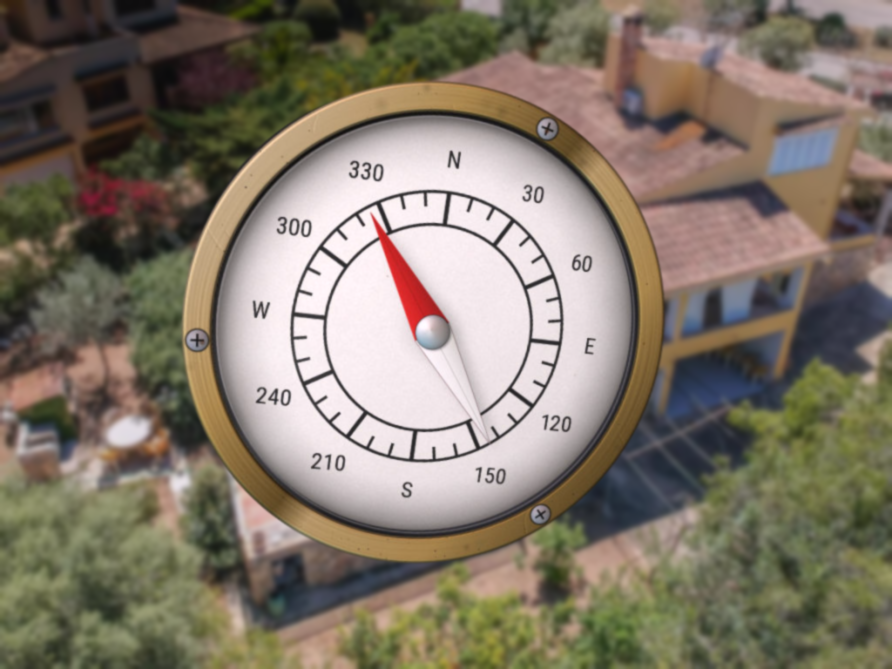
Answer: {"value": 325, "unit": "°"}
